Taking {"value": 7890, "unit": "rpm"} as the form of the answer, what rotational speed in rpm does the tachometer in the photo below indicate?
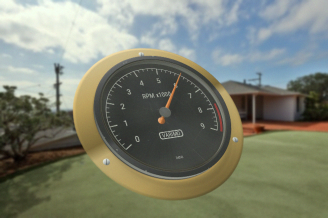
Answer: {"value": 6000, "unit": "rpm"}
